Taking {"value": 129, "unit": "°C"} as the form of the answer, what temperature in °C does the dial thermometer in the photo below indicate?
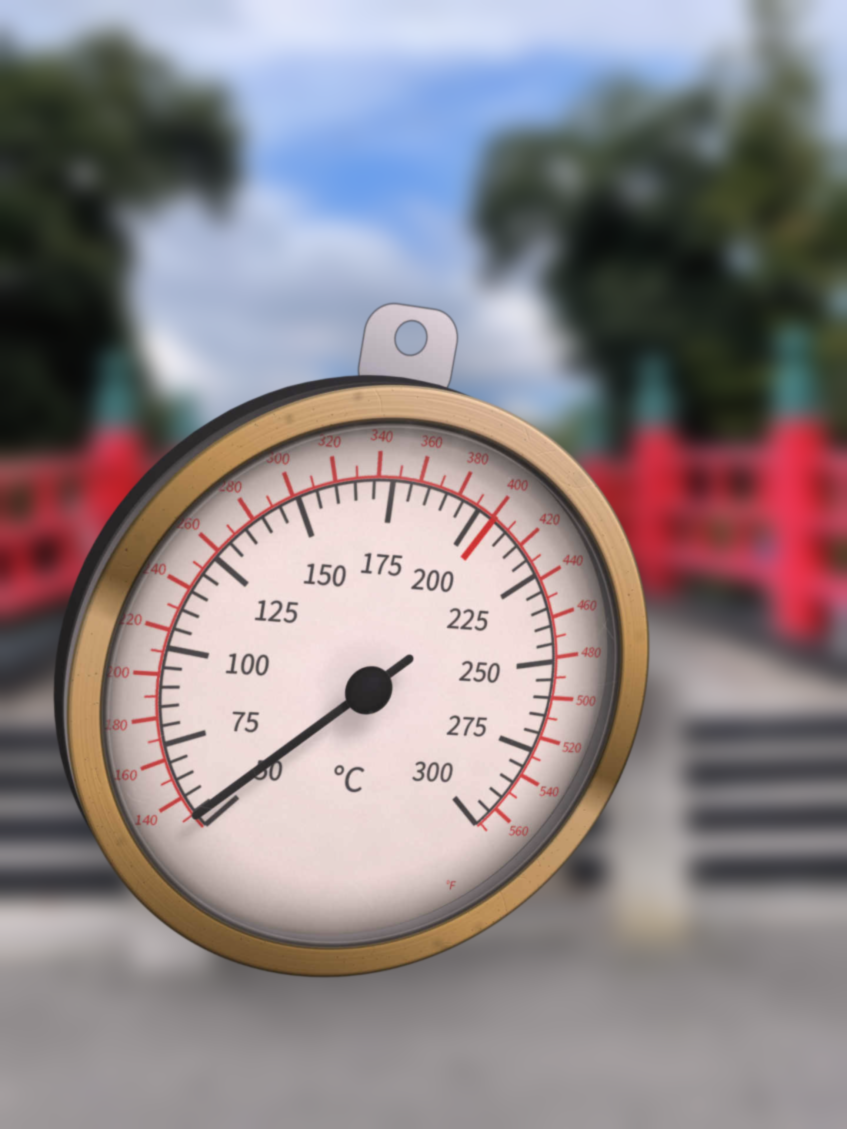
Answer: {"value": 55, "unit": "°C"}
